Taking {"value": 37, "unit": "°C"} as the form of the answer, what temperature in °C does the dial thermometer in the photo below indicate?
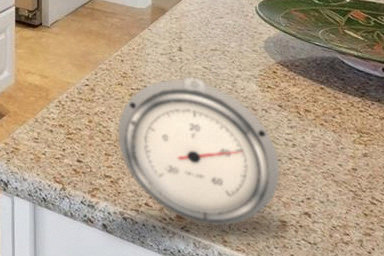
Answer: {"value": 40, "unit": "°C"}
